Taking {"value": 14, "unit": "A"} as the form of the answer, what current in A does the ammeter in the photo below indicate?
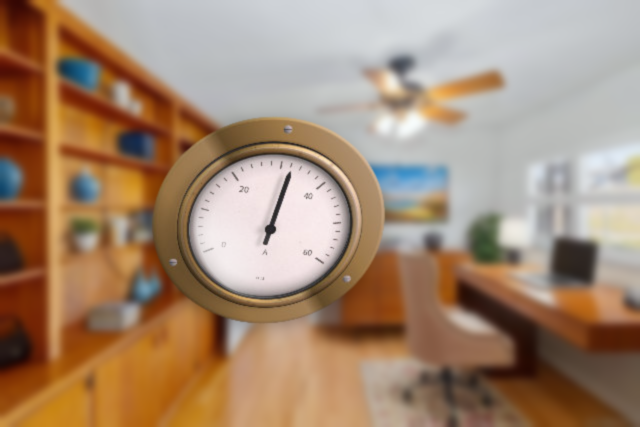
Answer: {"value": 32, "unit": "A"}
